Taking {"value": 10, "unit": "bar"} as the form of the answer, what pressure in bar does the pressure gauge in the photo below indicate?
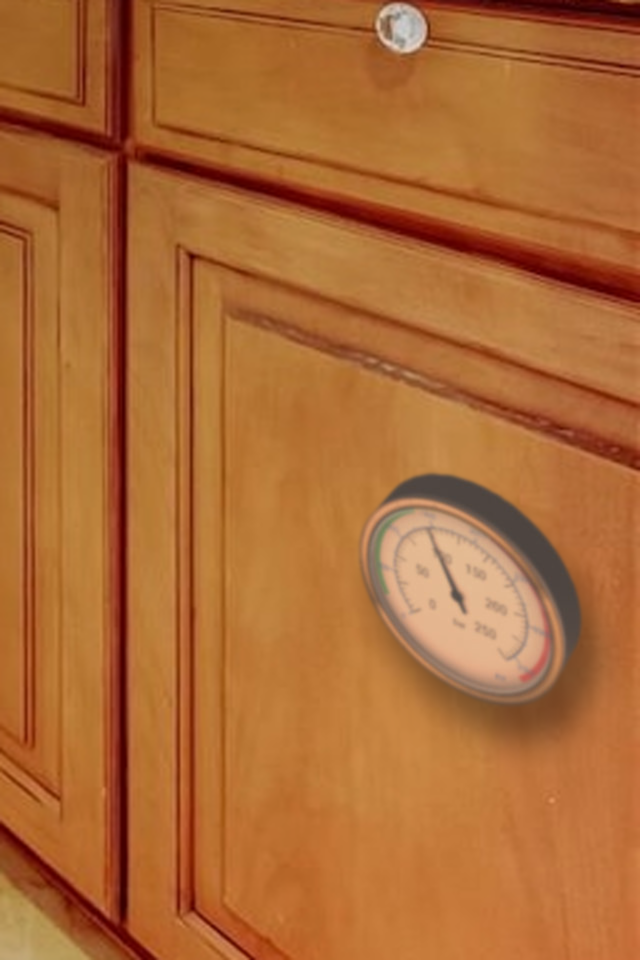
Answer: {"value": 100, "unit": "bar"}
